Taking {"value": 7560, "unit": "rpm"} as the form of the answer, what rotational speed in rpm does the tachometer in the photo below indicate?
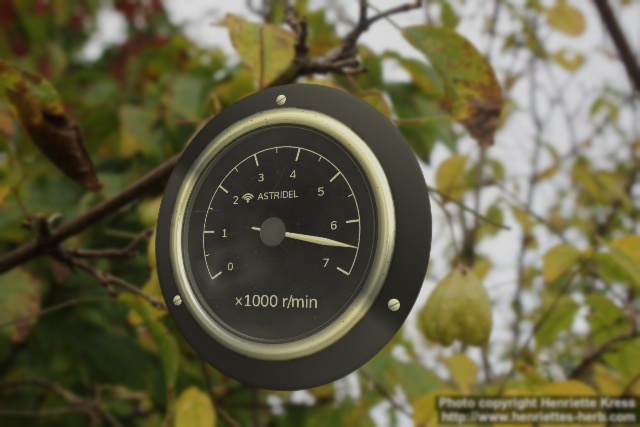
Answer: {"value": 6500, "unit": "rpm"}
